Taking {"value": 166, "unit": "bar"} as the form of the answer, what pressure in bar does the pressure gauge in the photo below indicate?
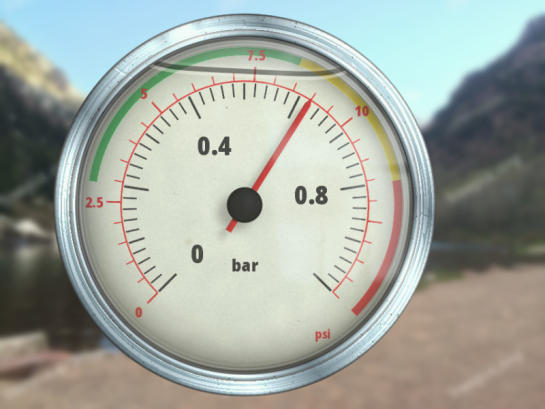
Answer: {"value": 0.62, "unit": "bar"}
